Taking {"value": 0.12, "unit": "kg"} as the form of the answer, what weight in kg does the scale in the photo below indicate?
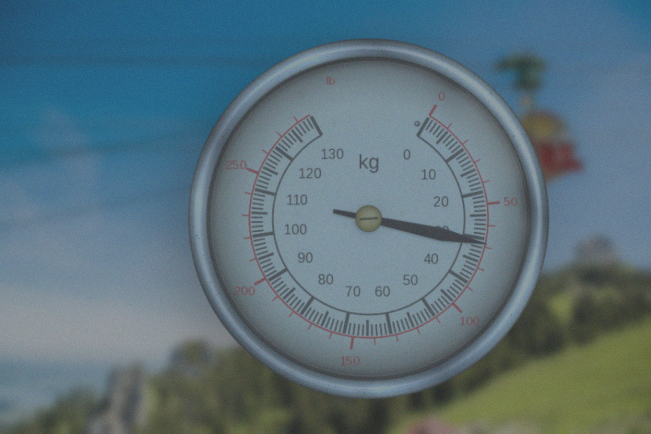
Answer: {"value": 31, "unit": "kg"}
